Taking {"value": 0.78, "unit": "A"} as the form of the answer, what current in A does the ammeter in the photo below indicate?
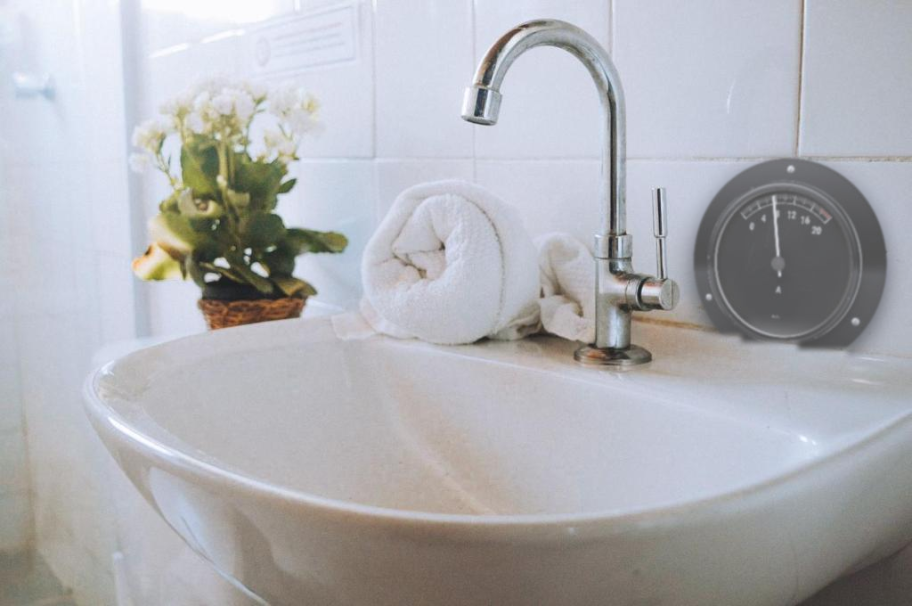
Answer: {"value": 8, "unit": "A"}
